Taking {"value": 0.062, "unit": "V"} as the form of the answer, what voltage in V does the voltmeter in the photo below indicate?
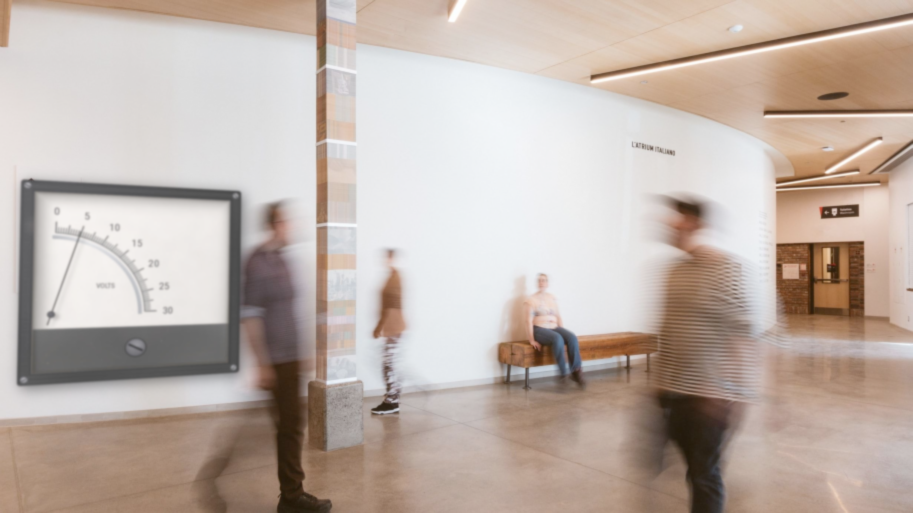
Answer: {"value": 5, "unit": "V"}
